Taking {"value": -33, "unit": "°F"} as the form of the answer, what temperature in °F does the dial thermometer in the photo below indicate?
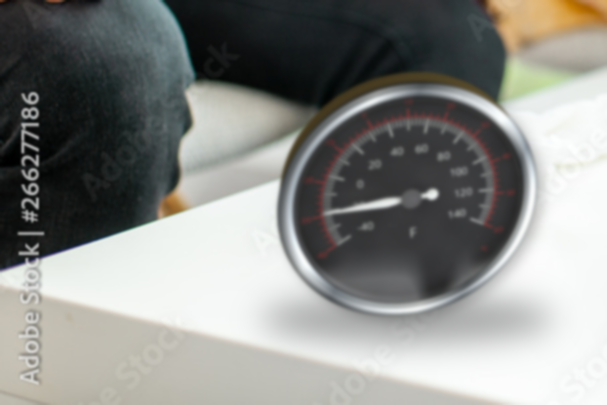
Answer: {"value": -20, "unit": "°F"}
